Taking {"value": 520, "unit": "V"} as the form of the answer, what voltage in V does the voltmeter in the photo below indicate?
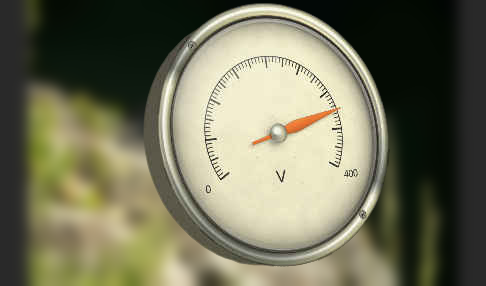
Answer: {"value": 325, "unit": "V"}
